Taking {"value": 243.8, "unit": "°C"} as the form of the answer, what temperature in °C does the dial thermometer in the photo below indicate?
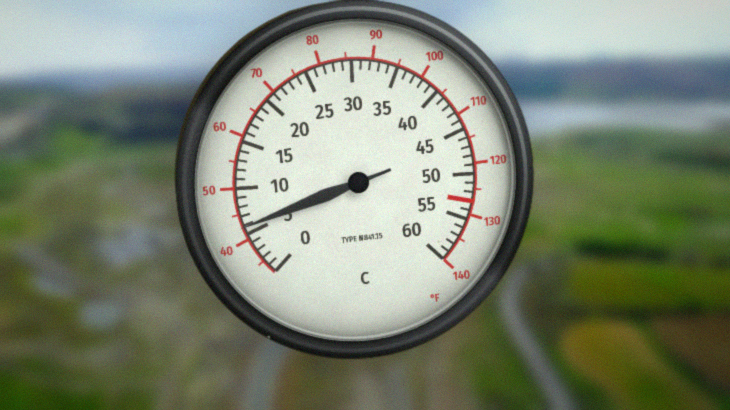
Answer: {"value": 6, "unit": "°C"}
